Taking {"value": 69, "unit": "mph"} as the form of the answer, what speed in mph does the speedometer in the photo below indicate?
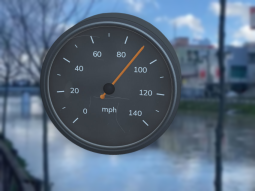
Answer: {"value": 90, "unit": "mph"}
